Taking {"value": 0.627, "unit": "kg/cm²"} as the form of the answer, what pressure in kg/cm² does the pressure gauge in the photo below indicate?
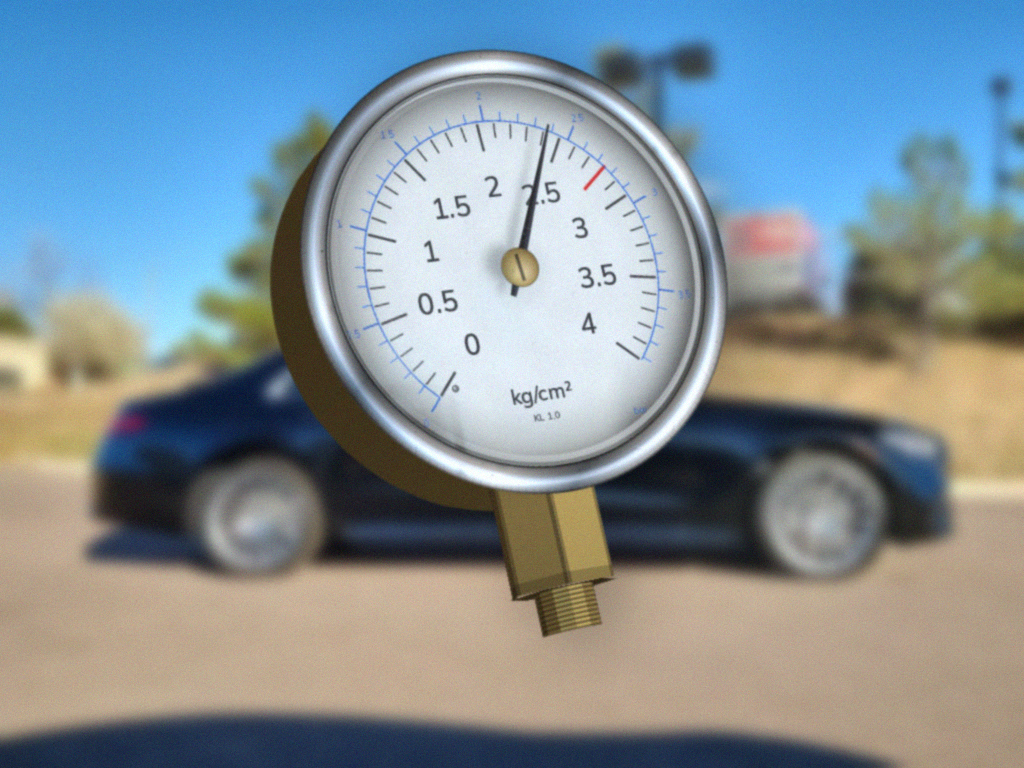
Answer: {"value": 2.4, "unit": "kg/cm²"}
